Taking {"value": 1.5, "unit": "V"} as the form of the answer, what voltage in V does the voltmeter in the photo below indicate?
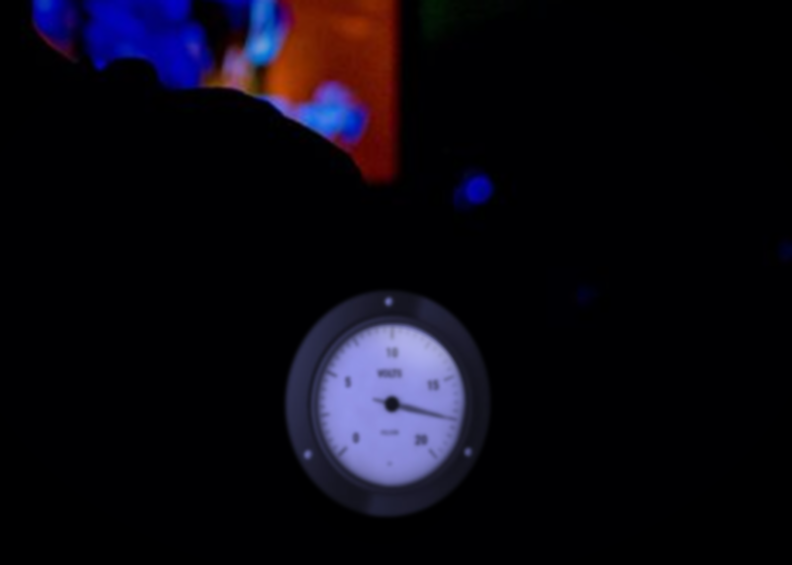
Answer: {"value": 17.5, "unit": "V"}
